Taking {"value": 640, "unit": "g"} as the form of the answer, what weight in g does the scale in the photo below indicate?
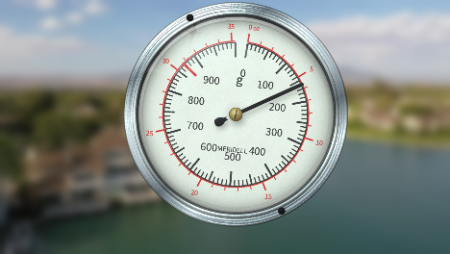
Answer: {"value": 160, "unit": "g"}
